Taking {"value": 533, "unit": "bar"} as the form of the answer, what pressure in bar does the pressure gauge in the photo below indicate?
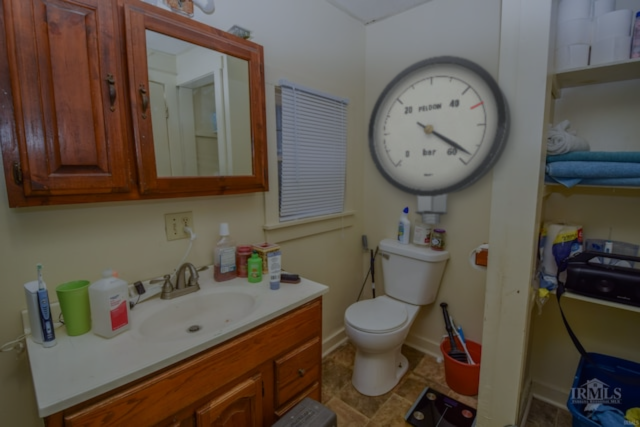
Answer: {"value": 57.5, "unit": "bar"}
